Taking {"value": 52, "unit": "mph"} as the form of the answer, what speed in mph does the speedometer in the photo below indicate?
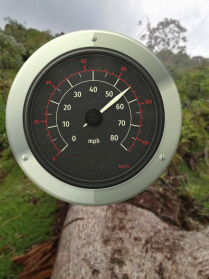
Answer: {"value": 55, "unit": "mph"}
